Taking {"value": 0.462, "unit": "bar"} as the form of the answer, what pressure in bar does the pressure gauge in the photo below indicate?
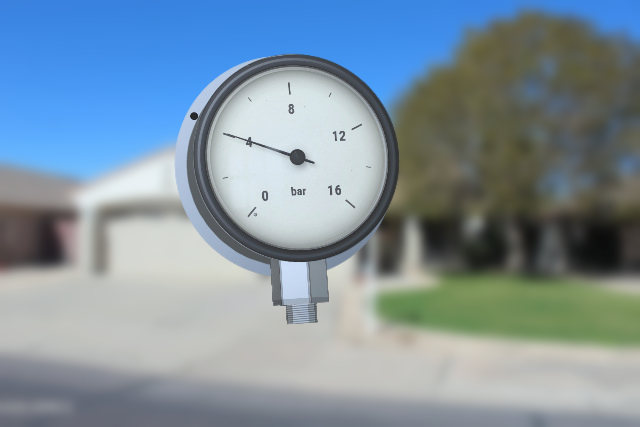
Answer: {"value": 4, "unit": "bar"}
